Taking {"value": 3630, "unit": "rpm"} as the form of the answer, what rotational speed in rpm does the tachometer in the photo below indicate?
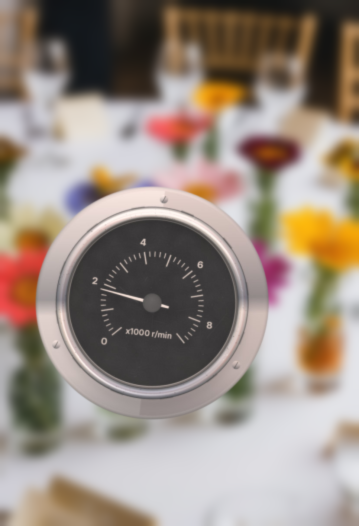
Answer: {"value": 1800, "unit": "rpm"}
